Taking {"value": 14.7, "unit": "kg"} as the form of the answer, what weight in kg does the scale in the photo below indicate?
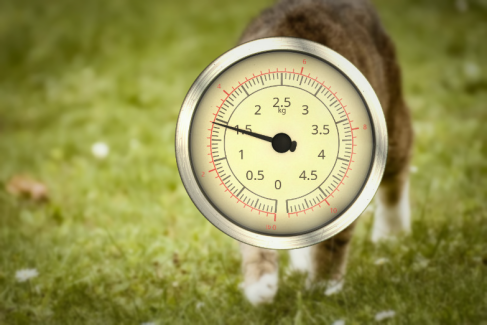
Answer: {"value": 1.45, "unit": "kg"}
